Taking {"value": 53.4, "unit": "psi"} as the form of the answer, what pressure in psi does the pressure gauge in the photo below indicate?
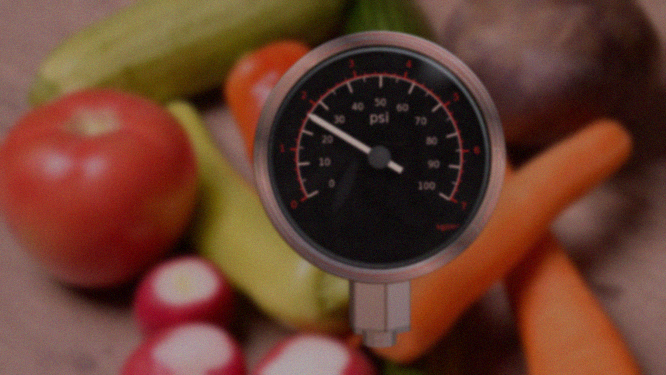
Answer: {"value": 25, "unit": "psi"}
